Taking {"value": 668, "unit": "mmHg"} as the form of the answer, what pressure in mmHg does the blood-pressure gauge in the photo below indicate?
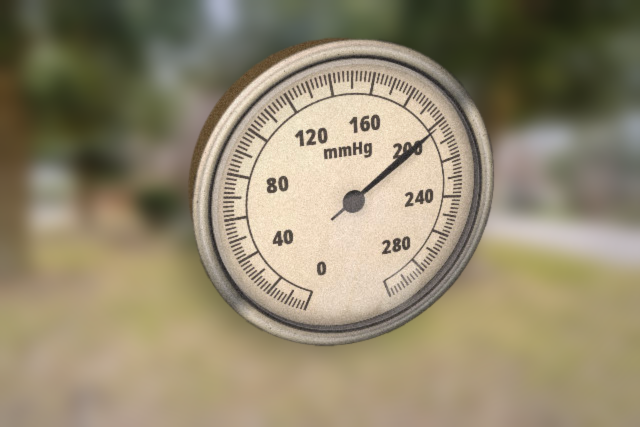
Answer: {"value": 200, "unit": "mmHg"}
